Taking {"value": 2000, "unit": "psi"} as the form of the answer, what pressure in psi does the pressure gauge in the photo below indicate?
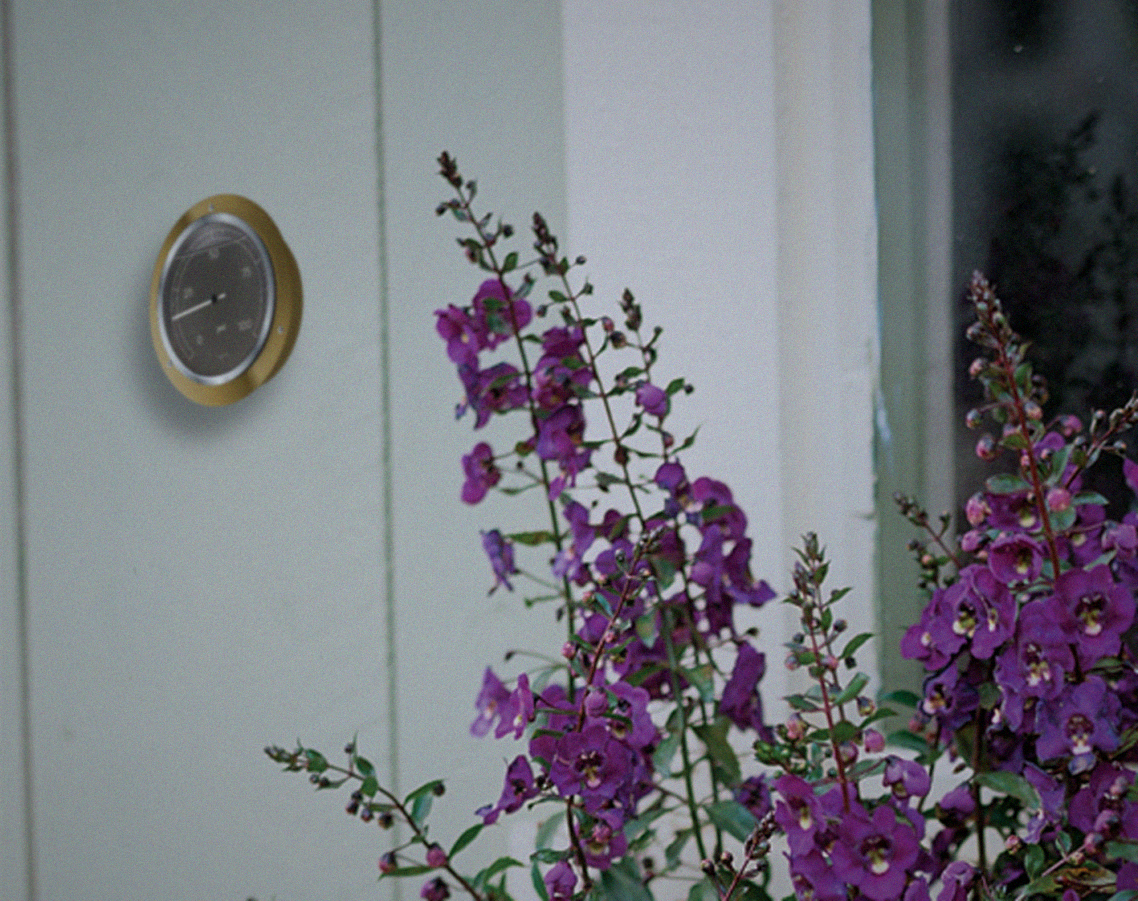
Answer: {"value": 15, "unit": "psi"}
